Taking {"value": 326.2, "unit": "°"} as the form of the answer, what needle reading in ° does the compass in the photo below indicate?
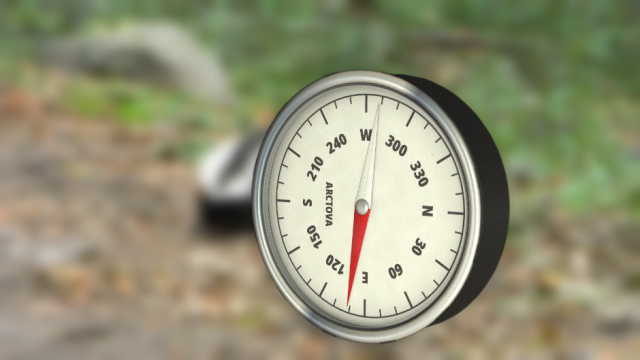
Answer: {"value": 100, "unit": "°"}
